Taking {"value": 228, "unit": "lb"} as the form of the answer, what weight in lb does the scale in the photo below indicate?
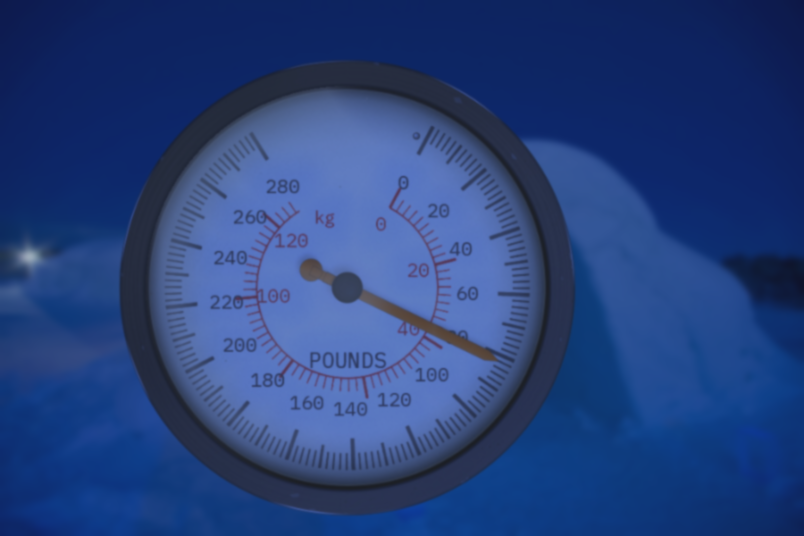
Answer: {"value": 82, "unit": "lb"}
